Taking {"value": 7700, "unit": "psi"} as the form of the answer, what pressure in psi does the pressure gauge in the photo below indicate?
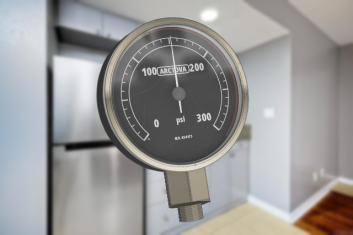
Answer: {"value": 150, "unit": "psi"}
